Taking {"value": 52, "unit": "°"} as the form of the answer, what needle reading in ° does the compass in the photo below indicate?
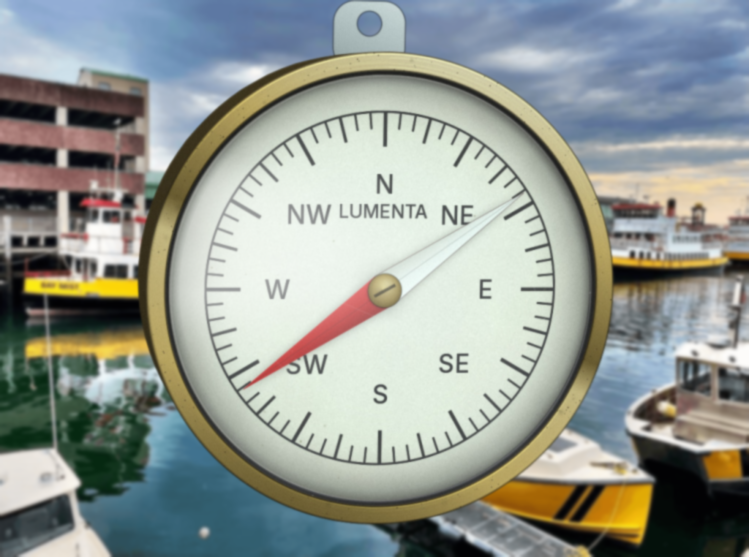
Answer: {"value": 235, "unit": "°"}
